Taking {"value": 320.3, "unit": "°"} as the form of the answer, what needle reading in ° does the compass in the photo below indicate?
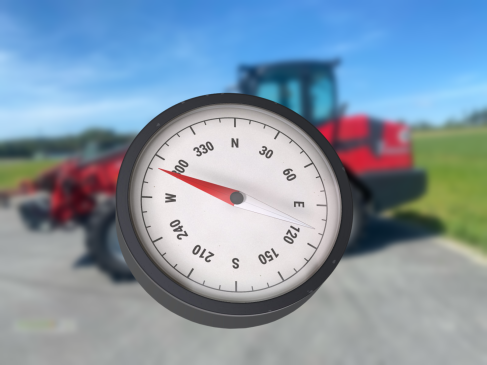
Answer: {"value": 290, "unit": "°"}
